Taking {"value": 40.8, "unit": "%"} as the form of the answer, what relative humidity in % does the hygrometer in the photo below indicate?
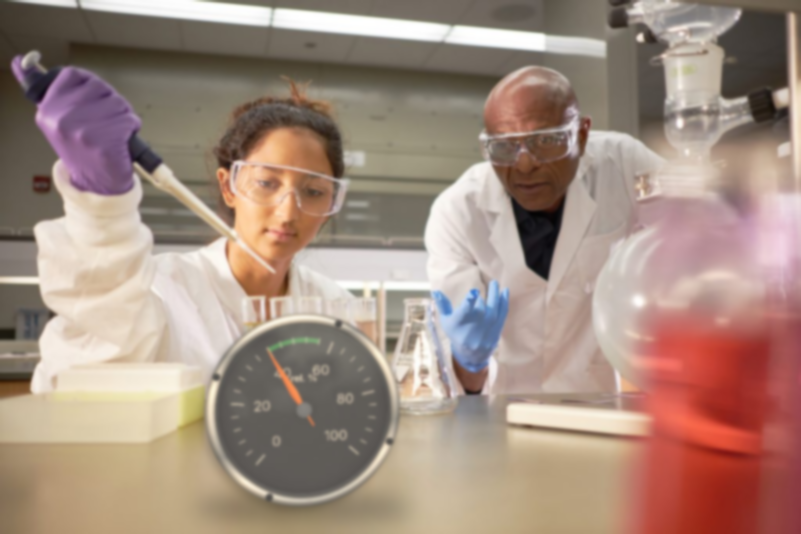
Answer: {"value": 40, "unit": "%"}
